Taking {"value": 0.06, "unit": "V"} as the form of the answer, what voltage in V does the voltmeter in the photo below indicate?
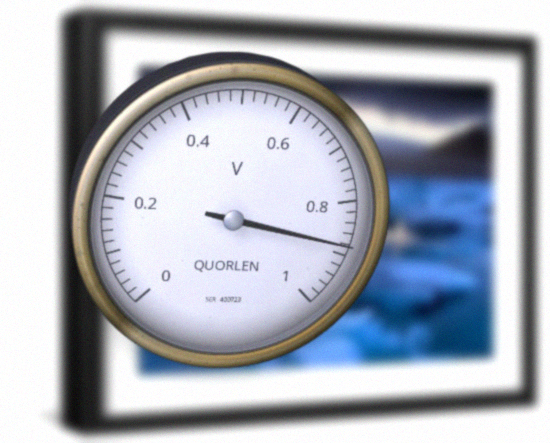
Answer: {"value": 0.88, "unit": "V"}
